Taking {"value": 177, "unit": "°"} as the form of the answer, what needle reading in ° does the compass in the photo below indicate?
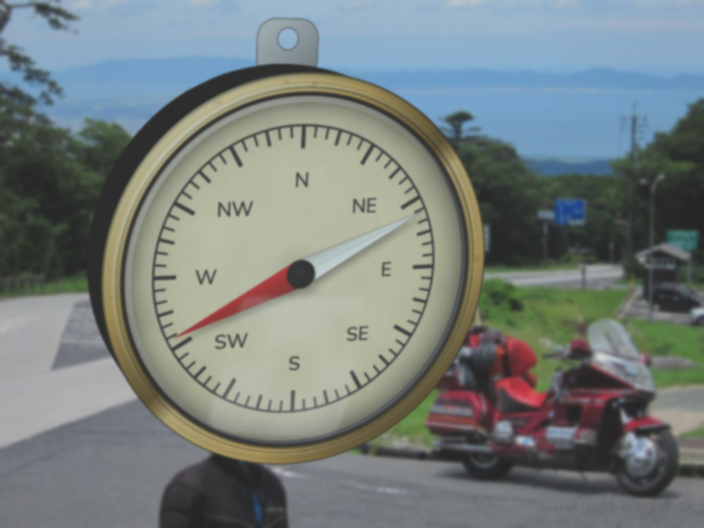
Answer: {"value": 245, "unit": "°"}
